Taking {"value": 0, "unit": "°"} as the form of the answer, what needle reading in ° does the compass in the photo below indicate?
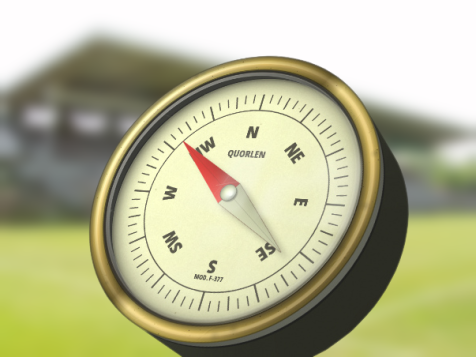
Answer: {"value": 307.5, "unit": "°"}
